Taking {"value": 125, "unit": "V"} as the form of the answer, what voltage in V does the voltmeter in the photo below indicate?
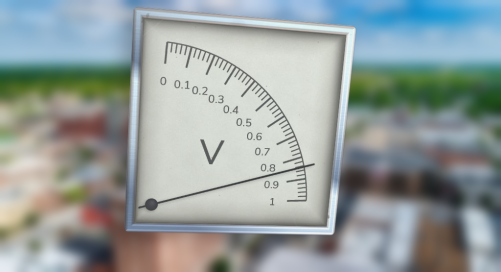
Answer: {"value": 0.84, "unit": "V"}
